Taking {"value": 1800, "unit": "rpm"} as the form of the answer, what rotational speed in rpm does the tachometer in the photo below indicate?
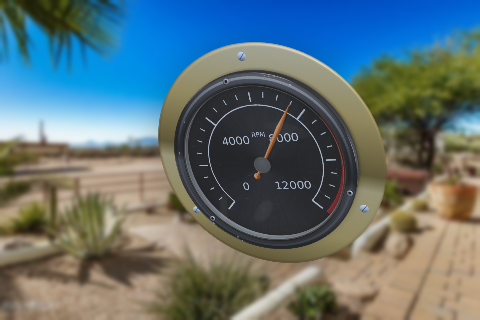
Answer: {"value": 7500, "unit": "rpm"}
